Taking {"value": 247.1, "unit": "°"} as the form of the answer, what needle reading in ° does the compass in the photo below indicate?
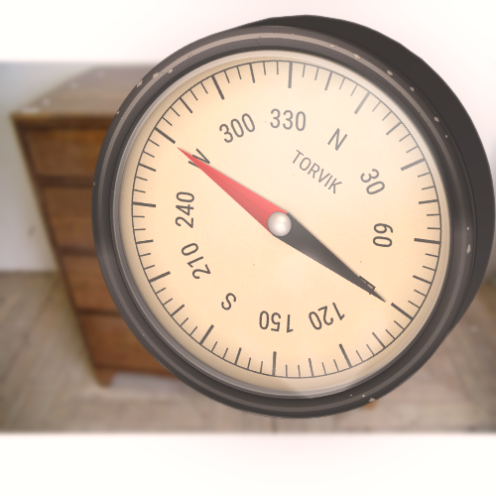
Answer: {"value": 270, "unit": "°"}
